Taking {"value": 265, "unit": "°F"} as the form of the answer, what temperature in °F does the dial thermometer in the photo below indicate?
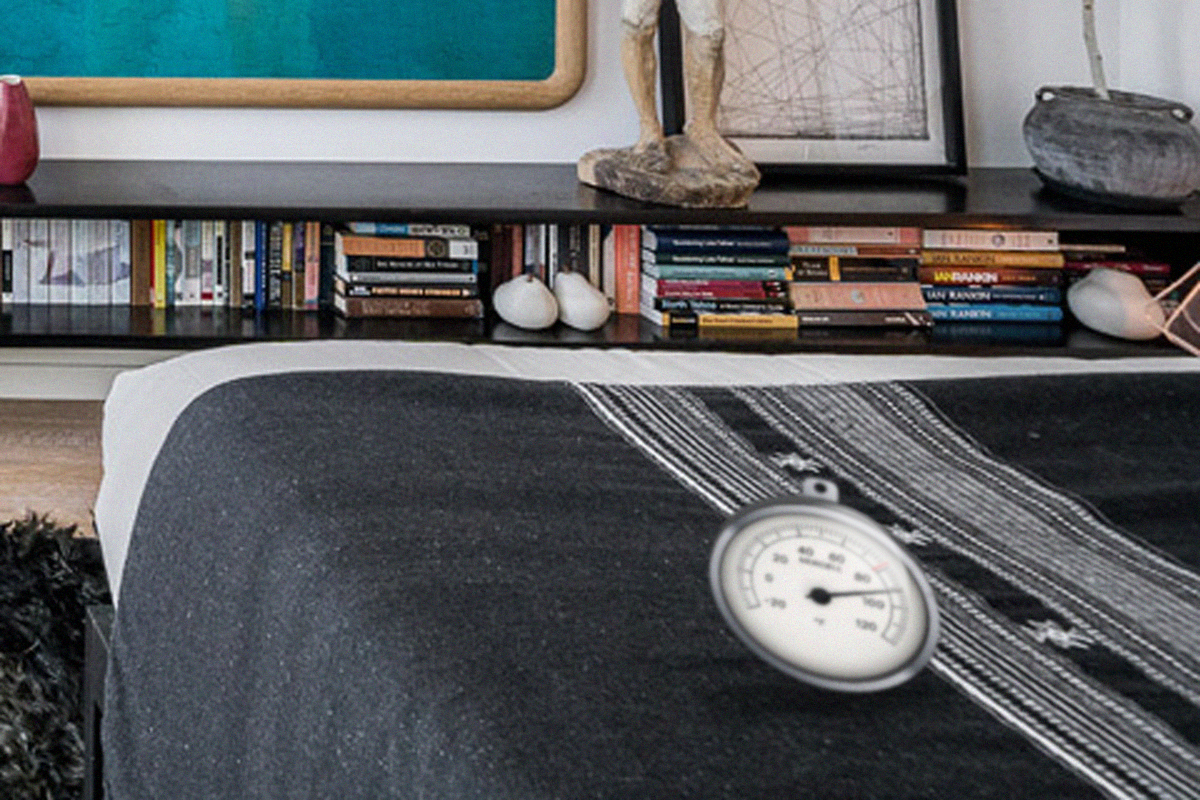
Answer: {"value": 90, "unit": "°F"}
